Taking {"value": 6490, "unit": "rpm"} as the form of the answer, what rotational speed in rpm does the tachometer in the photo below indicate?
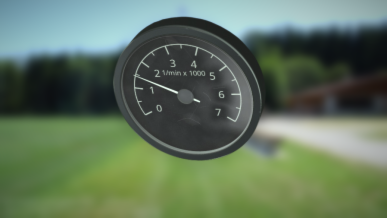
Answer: {"value": 1500, "unit": "rpm"}
